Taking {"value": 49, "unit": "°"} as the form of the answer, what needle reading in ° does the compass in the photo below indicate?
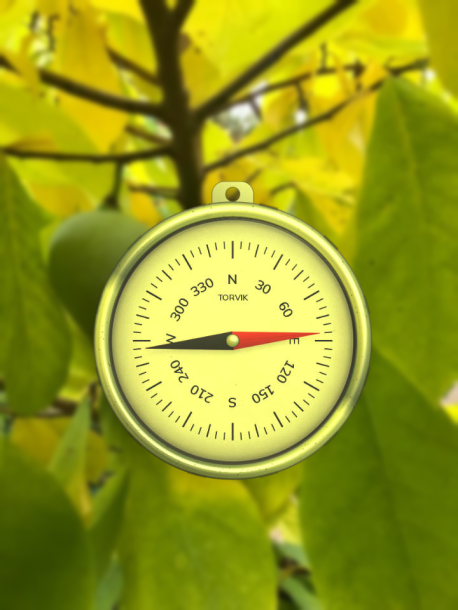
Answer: {"value": 85, "unit": "°"}
